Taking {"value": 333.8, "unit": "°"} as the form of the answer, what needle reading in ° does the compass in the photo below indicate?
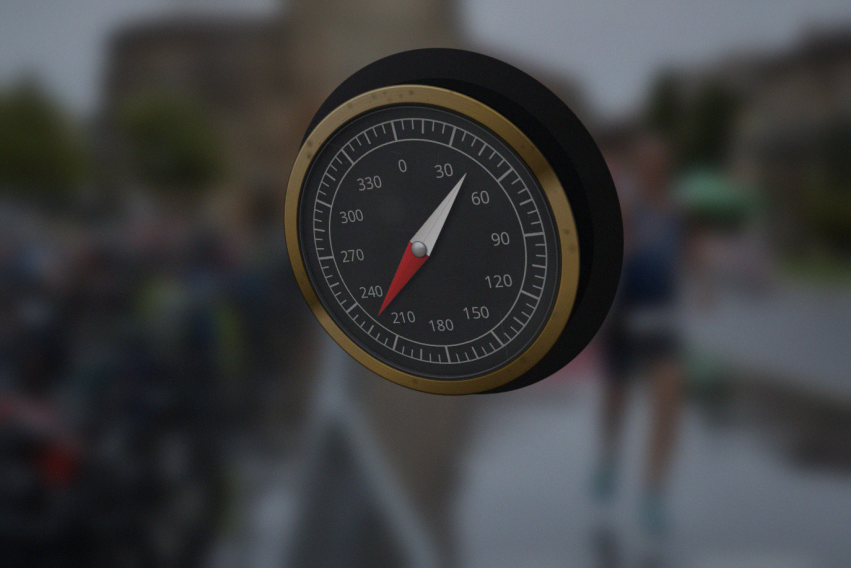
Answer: {"value": 225, "unit": "°"}
